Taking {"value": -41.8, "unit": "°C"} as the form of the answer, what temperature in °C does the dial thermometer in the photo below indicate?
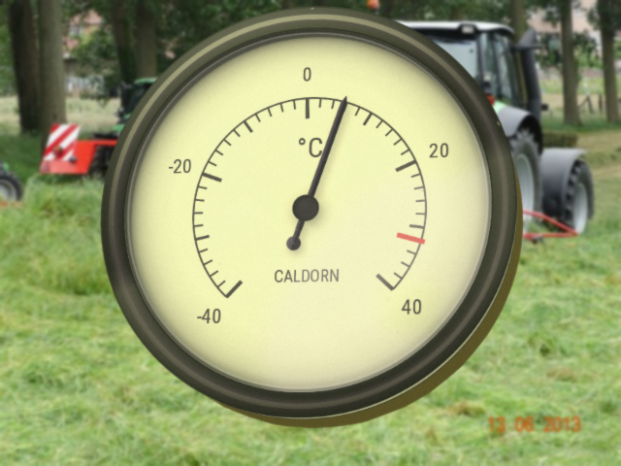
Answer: {"value": 6, "unit": "°C"}
